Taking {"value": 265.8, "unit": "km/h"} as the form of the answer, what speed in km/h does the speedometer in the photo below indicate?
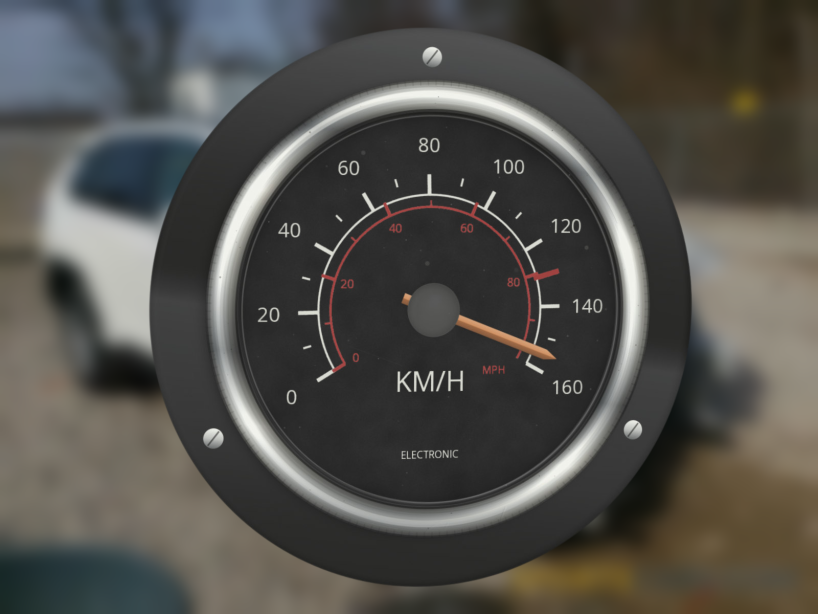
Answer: {"value": 155, "unit": "km/h"}
